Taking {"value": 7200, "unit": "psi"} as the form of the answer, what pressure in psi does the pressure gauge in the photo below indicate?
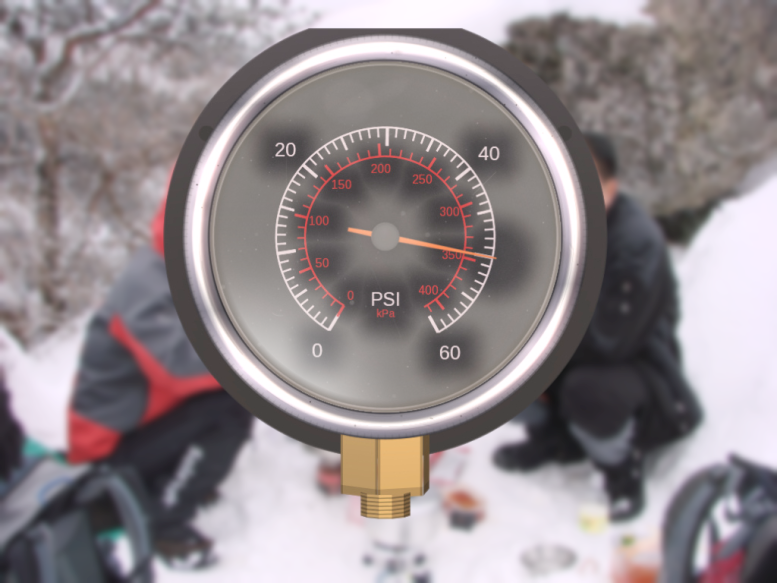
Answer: {"value": 50, "unit": "psi"}
